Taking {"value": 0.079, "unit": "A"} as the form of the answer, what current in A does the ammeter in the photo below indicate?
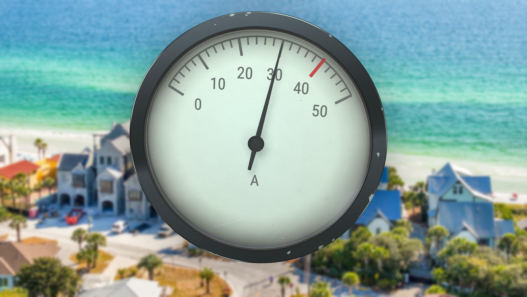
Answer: {"value": 30, "unit": "A"}
